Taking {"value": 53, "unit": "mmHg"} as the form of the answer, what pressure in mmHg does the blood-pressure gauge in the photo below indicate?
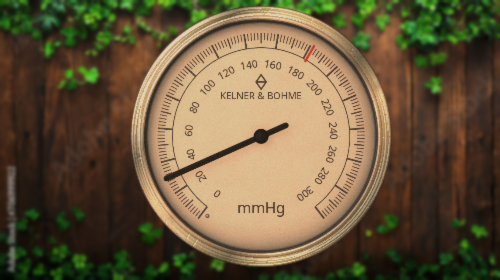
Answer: {"value": 30, "unit": "mmHg"}
